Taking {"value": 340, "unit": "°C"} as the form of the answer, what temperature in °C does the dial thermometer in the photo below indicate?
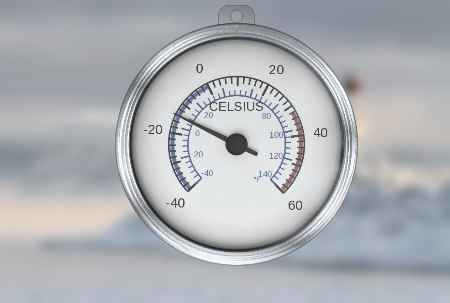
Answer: {"value": -14, "unit": "°C"}
